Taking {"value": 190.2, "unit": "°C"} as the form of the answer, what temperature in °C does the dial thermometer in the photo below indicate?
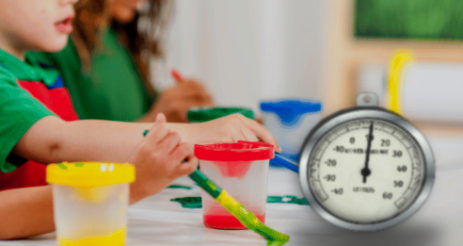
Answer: {"value": 10, "unit": "°C"}
